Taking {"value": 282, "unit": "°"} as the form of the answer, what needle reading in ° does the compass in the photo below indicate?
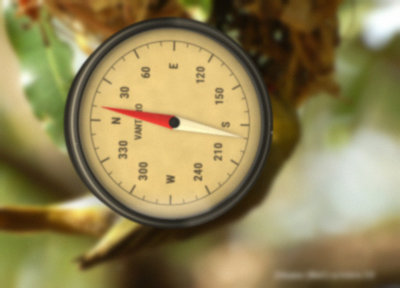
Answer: {"value": 10, "unit": "°"}
